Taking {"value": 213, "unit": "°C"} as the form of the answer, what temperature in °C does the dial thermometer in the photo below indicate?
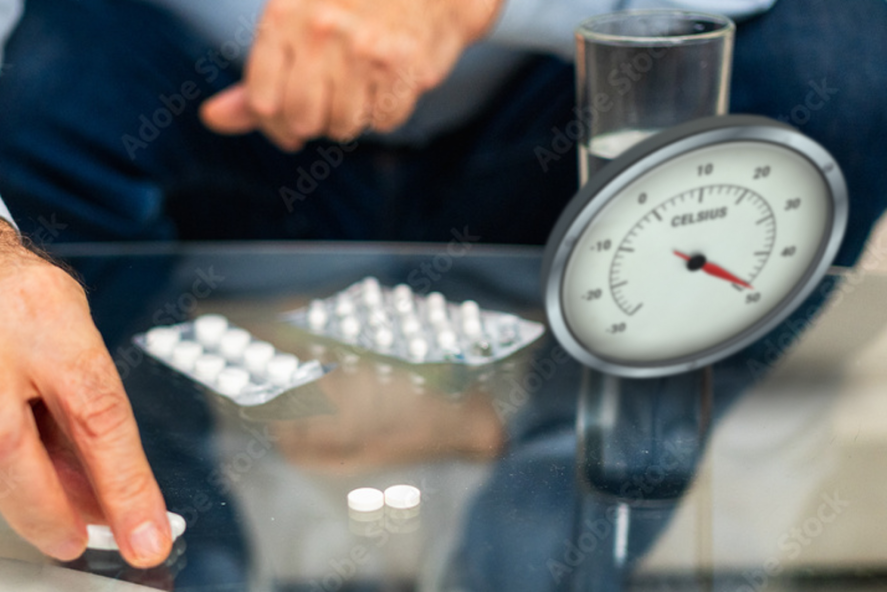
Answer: {"value": 48, "unit": "°C"}
